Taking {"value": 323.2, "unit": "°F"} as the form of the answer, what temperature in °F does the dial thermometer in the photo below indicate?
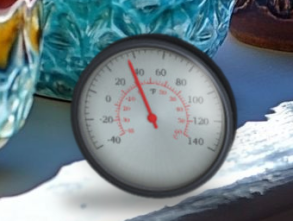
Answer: {"value": 36, "unit": "°F"}
